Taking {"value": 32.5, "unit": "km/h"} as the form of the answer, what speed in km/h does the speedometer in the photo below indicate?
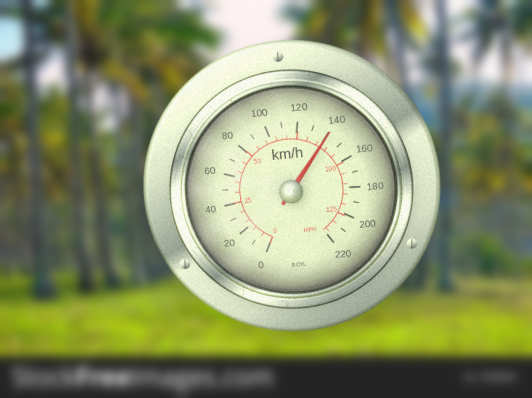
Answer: {"value": 140, "unit": "km/h"}
